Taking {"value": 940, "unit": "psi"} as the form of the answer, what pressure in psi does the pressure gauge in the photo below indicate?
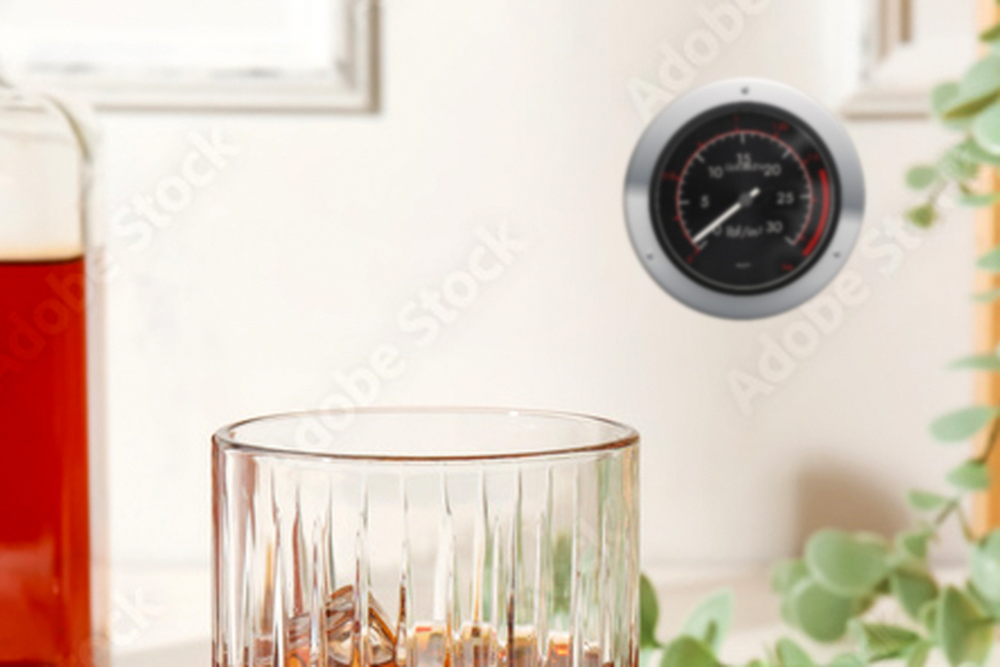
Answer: {"value": 1, "unit": "psi"}
